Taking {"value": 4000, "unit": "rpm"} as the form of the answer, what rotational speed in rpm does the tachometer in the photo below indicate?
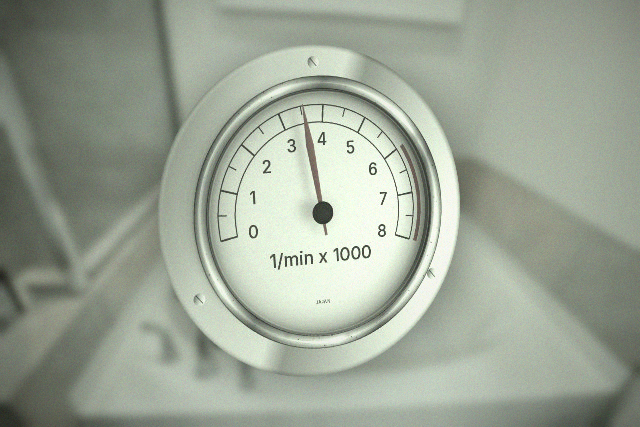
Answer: {"value": 3500, "unit": "rpm"}
